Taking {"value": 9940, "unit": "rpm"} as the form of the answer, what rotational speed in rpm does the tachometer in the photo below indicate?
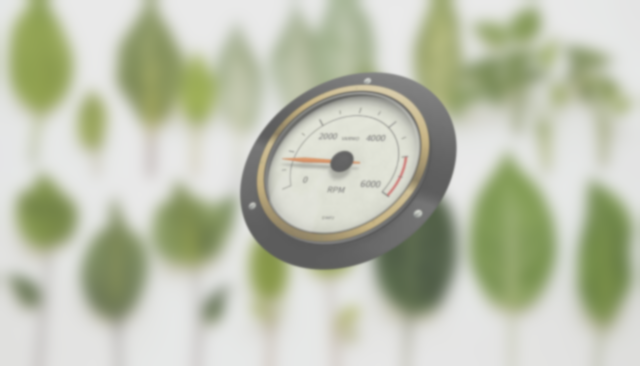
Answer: {"value": 750, "unit": "rpm"}
